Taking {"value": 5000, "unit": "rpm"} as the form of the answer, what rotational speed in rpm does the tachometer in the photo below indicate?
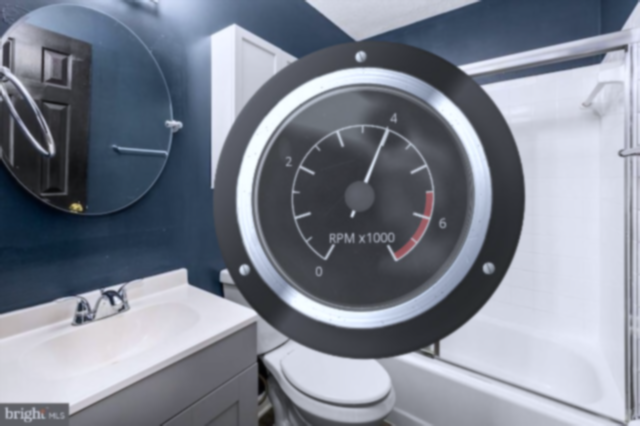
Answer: {"value": 4000, "unit": "rpm"}
